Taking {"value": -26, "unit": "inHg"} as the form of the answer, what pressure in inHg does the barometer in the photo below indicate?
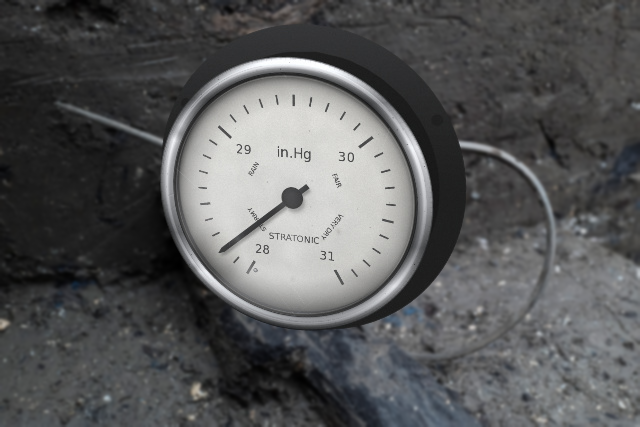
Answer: {"value": 28.2, "unit": "inHg"}
